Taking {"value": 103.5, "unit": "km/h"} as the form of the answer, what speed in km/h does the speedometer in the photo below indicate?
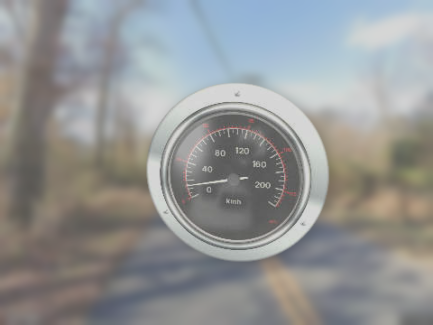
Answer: {"value": 15, "unit": "km/h"}
